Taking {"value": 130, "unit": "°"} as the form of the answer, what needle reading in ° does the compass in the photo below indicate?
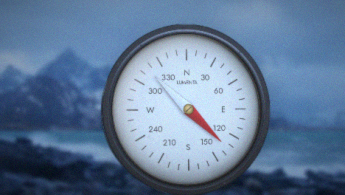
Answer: {"value": 135, "unit": "°"}
